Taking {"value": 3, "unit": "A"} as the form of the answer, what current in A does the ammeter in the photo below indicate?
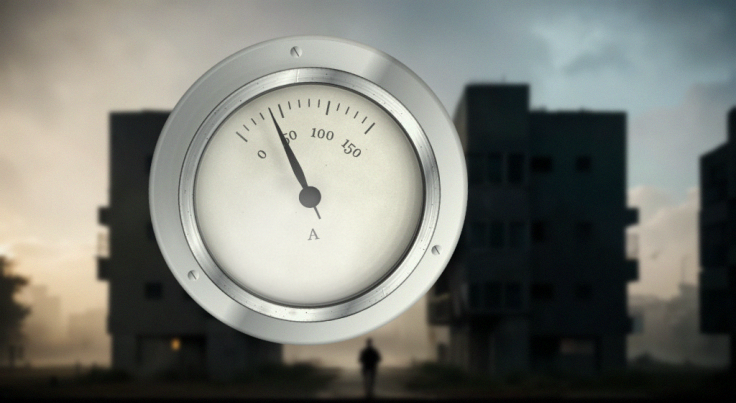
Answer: {"value": 40, "unit": "A"}
